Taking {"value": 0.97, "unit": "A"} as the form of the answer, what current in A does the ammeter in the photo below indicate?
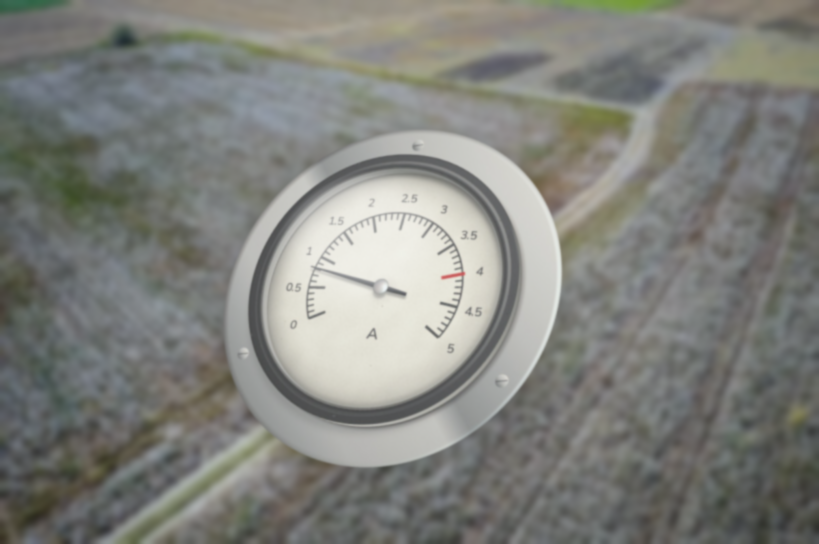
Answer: {"value": 0.8, "unit": "A"}
